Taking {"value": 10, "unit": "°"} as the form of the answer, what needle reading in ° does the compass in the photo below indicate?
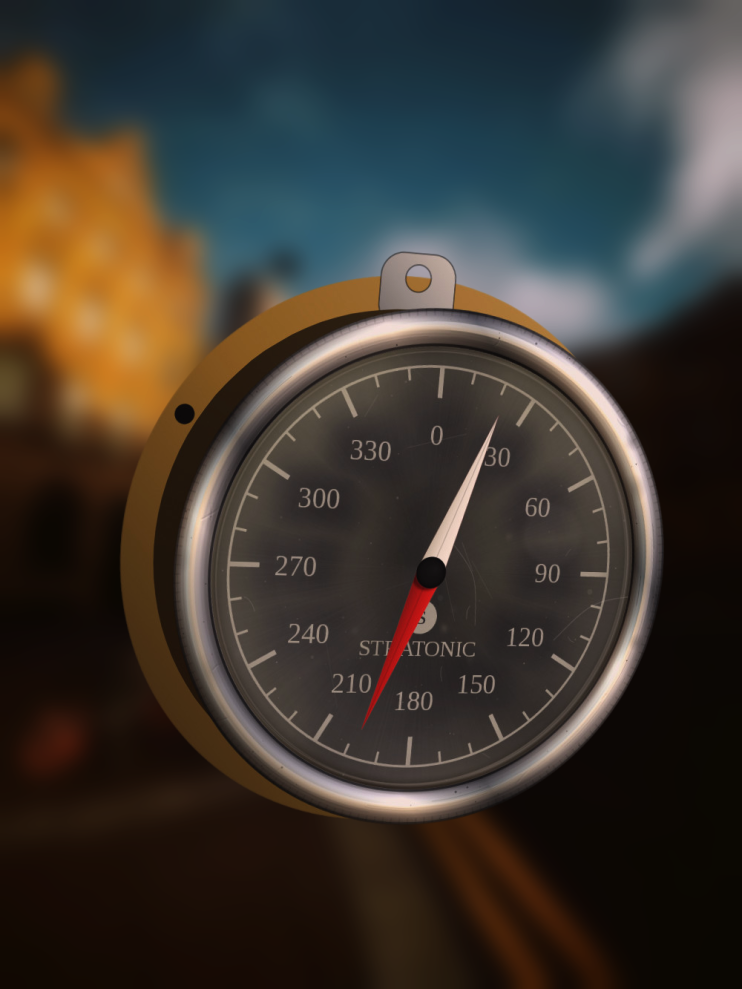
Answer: {"value": 200, "unit": "°"}
